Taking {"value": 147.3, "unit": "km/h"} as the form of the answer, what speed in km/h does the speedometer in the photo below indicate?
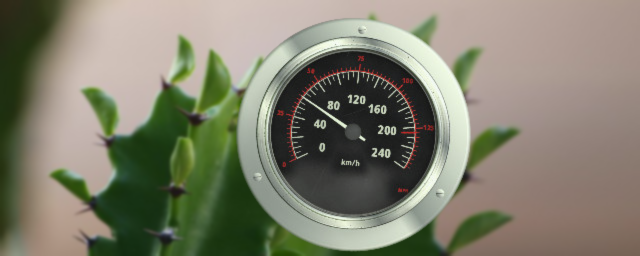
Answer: {"value": 60, "unit": "km/h"}
